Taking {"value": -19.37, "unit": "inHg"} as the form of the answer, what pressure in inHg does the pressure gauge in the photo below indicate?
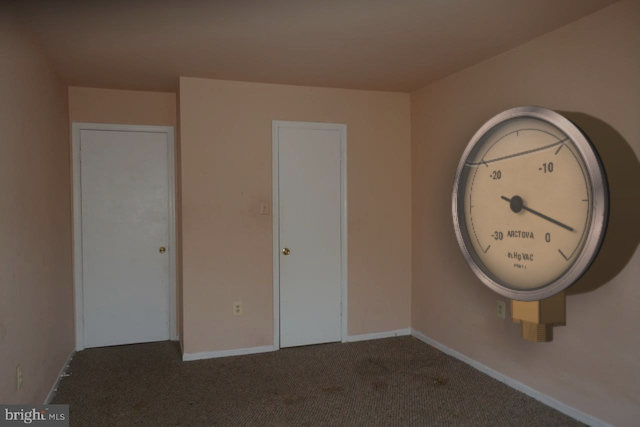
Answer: {"value": -2.5, "unit": "inHg"}
